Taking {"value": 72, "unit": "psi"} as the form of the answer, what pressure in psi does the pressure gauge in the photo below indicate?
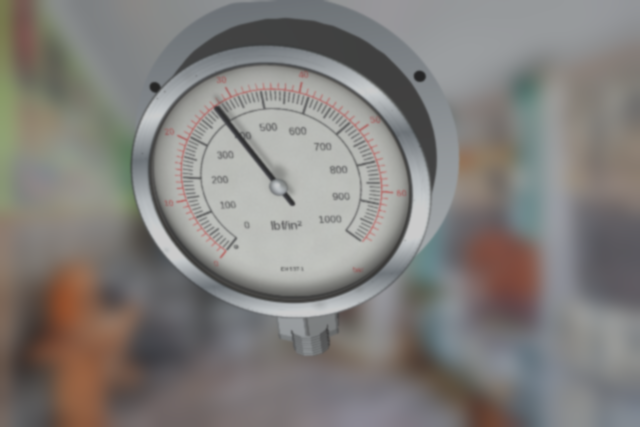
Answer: {"value": 400, "unit": "psi"}
